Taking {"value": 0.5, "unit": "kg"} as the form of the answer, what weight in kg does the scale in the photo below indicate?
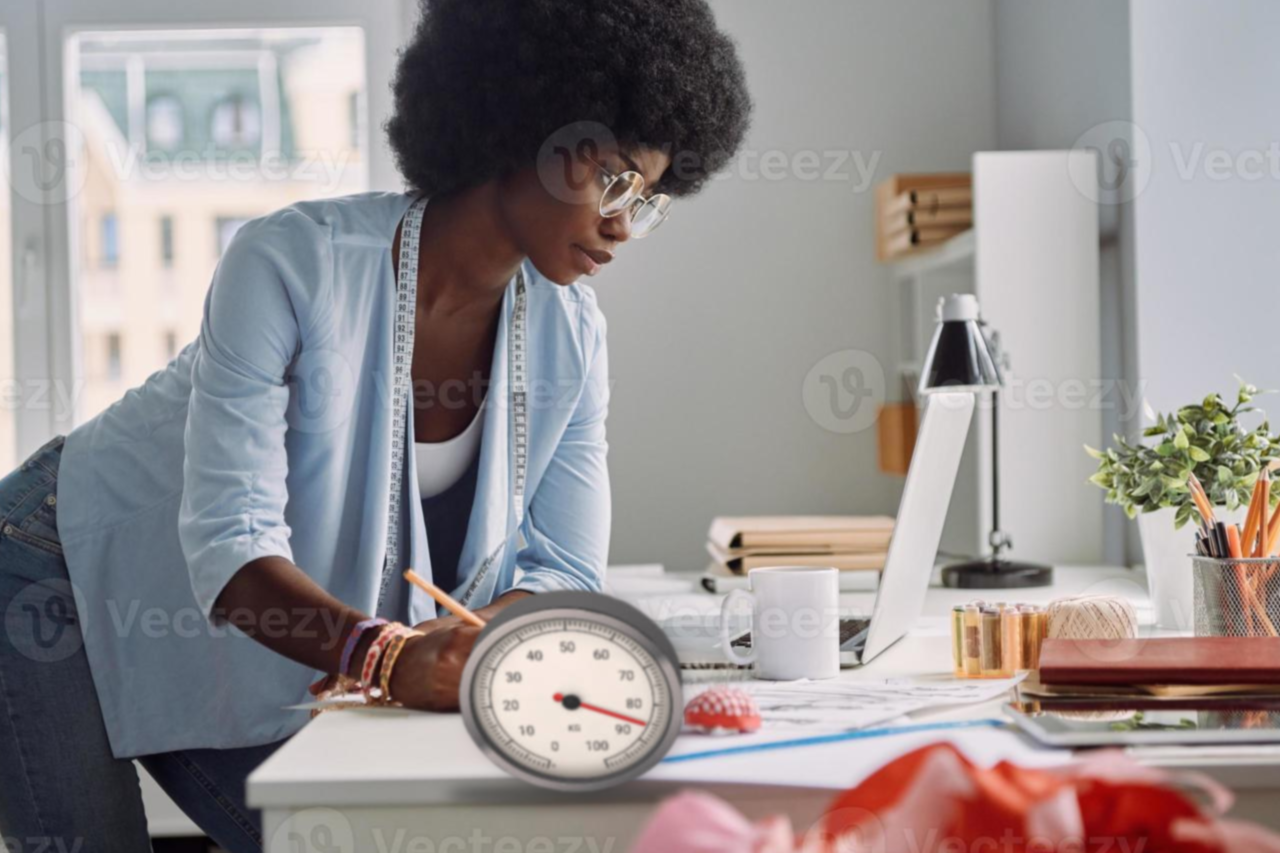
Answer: {"value": 85, "unit": "kg"}
